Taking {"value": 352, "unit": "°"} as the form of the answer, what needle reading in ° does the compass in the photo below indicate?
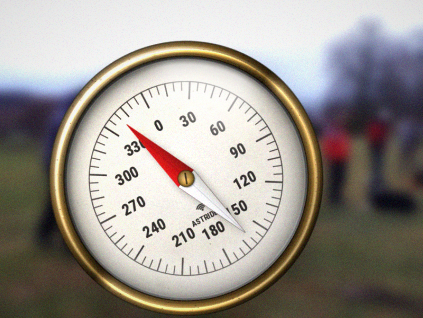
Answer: {"value": 340, "unit": "°"}
